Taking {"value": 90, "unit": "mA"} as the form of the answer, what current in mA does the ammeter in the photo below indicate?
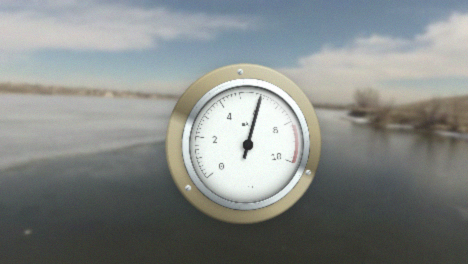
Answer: {"value": 6, "unit": "mA"}
